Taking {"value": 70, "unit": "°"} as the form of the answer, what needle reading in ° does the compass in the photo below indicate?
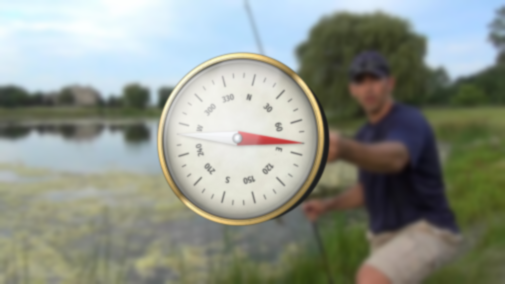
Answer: {"value": 80, "unit": "°"}
